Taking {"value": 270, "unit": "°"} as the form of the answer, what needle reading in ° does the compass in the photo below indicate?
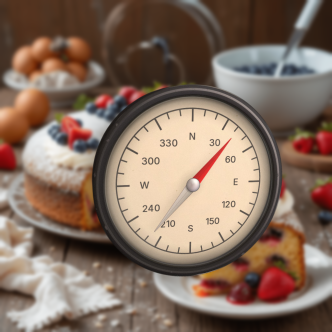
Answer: {"value": 40, "unit": "°"}
